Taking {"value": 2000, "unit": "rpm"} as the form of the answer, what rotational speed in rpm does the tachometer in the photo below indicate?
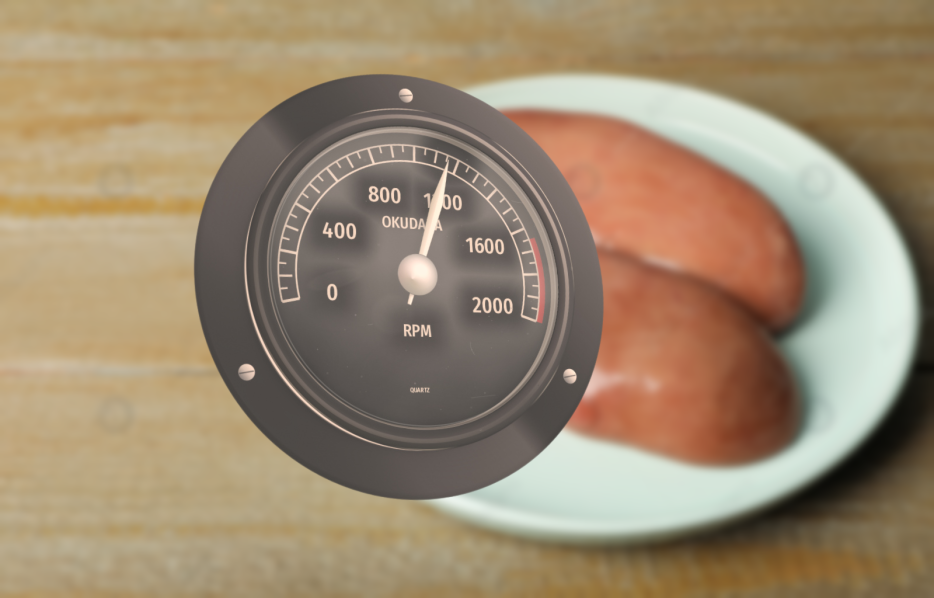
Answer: {"value": 1150, "unit": "rpm"}
